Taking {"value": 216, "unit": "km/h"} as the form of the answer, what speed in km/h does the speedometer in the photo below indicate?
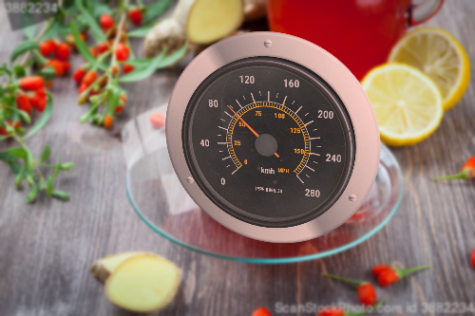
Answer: {"value": 90, "unit": "km/h"}
